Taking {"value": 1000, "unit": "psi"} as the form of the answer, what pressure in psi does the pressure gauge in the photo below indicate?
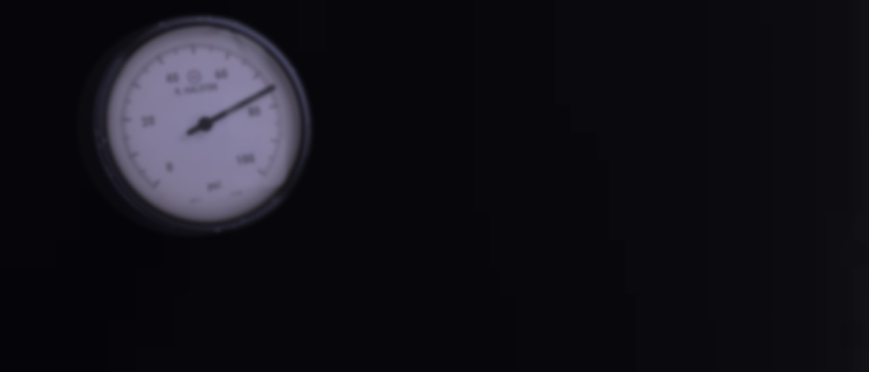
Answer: {"value": 75, "unit": "psi"}
